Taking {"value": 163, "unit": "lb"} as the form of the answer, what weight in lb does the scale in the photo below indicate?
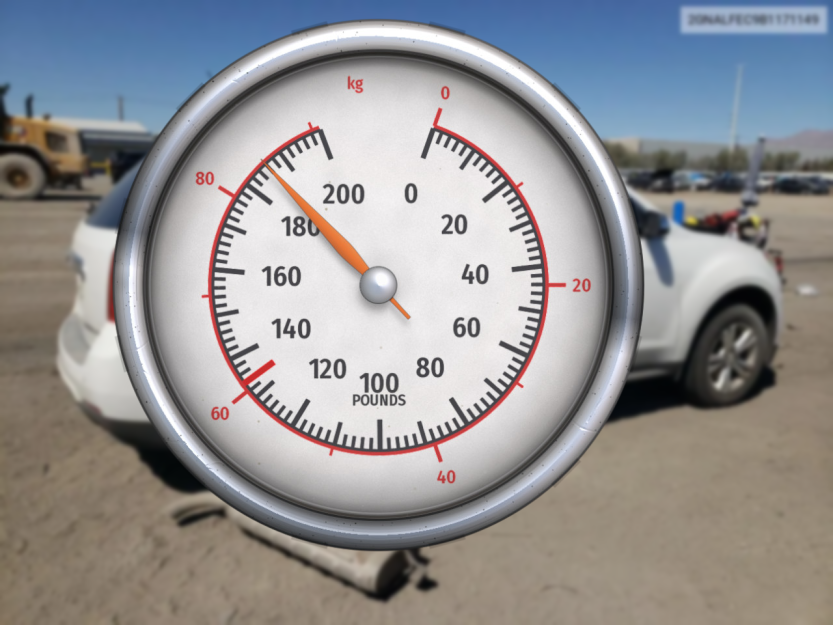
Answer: {"value": 186, "unit": "lb"}
